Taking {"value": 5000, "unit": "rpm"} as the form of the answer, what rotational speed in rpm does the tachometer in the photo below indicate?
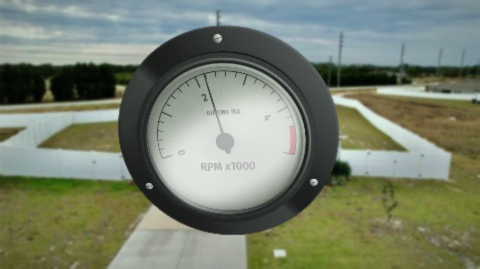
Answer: {"value": 2200, "unit": "rpm"}
